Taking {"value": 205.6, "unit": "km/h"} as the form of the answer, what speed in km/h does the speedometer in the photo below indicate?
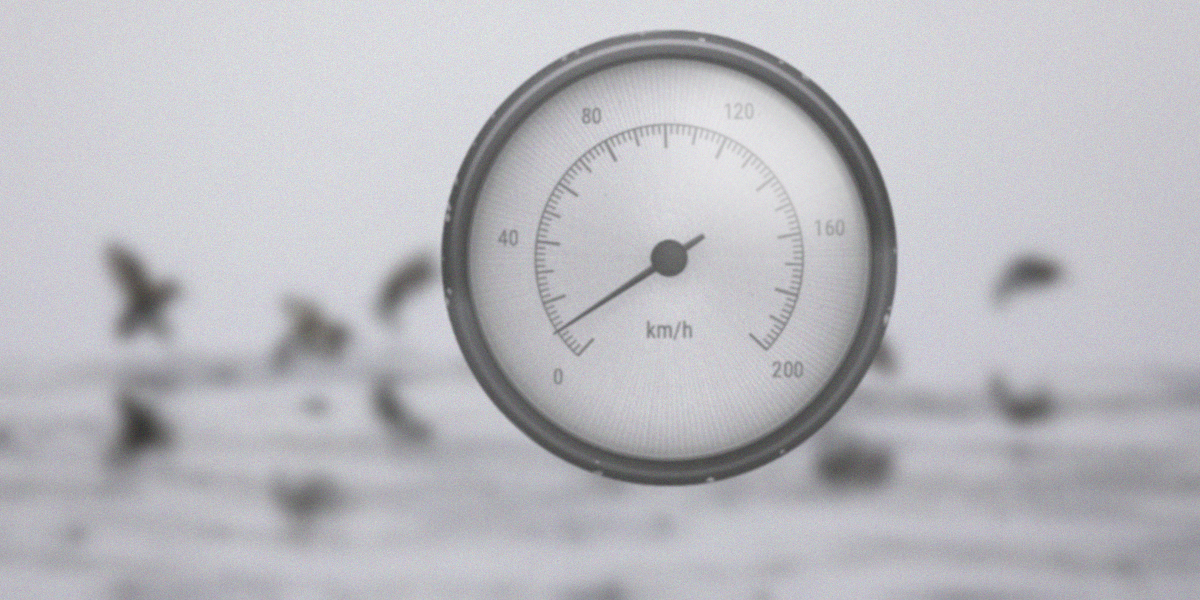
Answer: {"value": 10, "unit": "km/h"}
